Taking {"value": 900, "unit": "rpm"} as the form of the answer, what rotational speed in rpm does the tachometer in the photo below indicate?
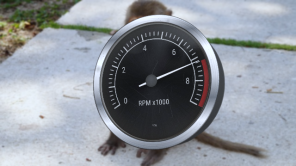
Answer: {"value": 7200, "unit": "rpm"}
